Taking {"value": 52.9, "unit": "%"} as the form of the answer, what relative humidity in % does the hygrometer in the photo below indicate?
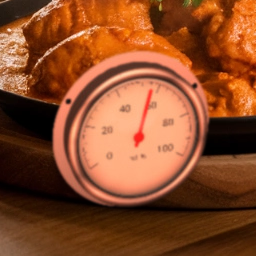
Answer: {"value": 56, "unit": "%"}
